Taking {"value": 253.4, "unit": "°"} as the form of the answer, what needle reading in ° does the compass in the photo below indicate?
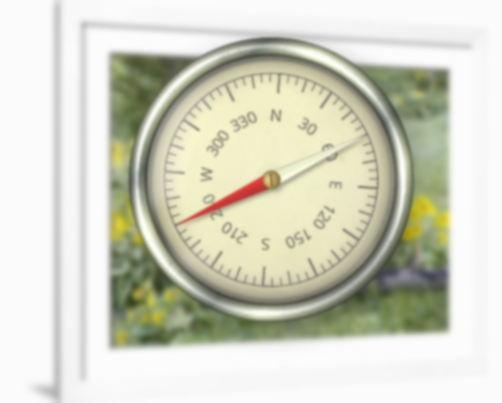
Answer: {"value": 240, "unit": "°"}
